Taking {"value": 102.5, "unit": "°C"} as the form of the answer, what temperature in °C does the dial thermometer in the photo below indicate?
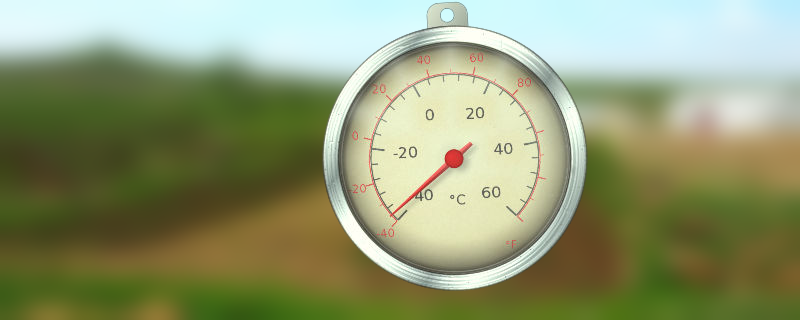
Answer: {"value": -38, "unit": "°C"}
